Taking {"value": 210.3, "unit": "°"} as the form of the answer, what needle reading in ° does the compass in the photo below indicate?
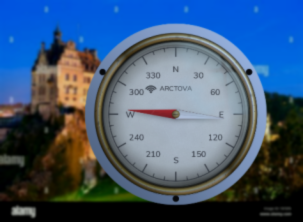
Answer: {"value": 275, "unit": "°"}
